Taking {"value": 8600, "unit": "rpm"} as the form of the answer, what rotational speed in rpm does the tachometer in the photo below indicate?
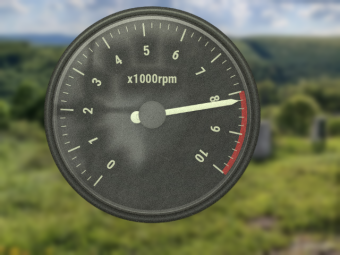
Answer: {"value": 8200, "unit": "rpm"}
